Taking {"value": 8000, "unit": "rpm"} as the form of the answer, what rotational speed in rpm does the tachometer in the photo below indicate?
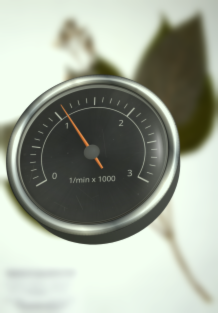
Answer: {"value": 1100, "unit": "rpm"}
